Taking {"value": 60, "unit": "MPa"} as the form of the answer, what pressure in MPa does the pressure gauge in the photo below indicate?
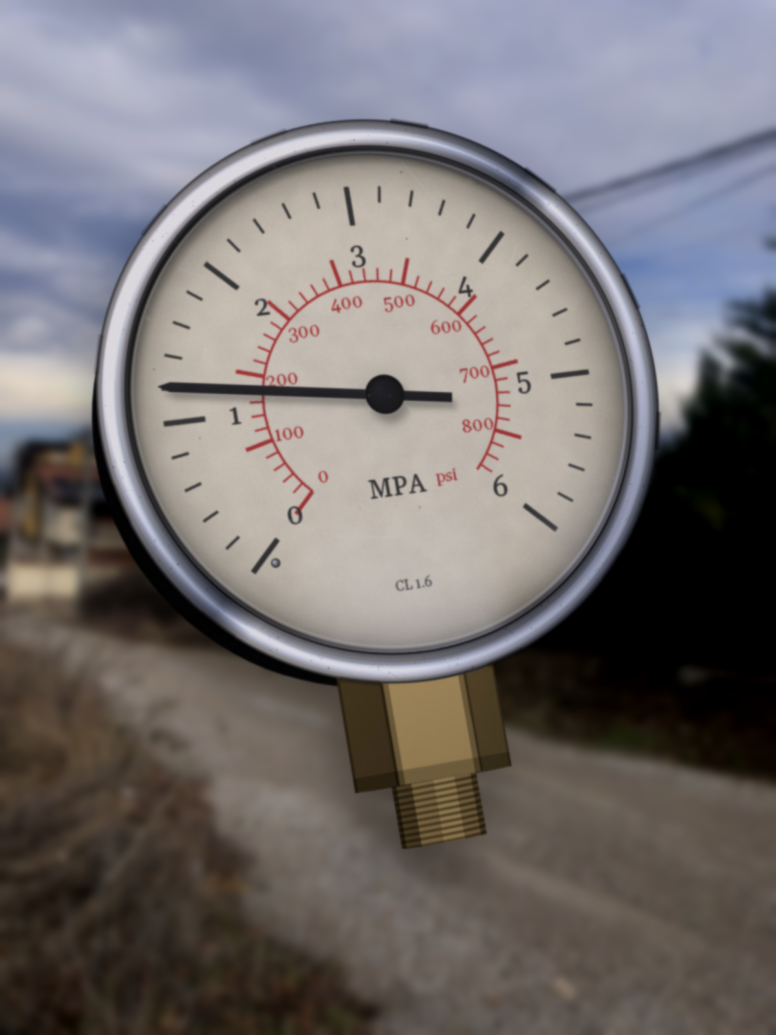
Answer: {"value": 1.2, "unit": "MPa"}
